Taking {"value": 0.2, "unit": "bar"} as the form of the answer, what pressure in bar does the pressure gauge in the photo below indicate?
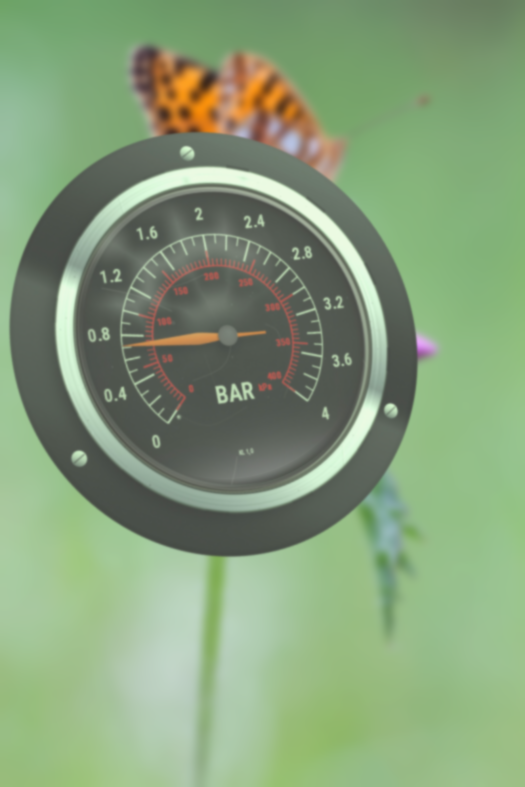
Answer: {"value": 0.7, "unit": "bar"}
